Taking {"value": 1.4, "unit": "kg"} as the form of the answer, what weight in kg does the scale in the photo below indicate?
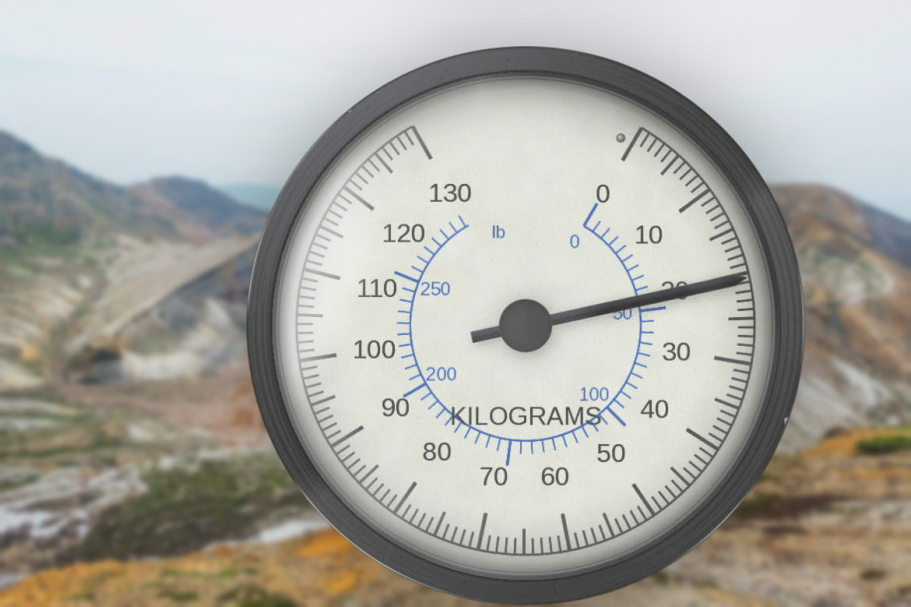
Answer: {"value": 20.5, "unit": "kg"}
